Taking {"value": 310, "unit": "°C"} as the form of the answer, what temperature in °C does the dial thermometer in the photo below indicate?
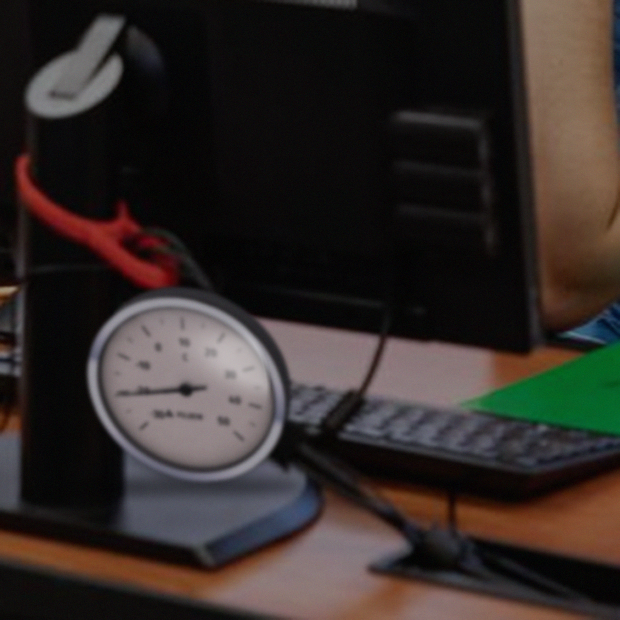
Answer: {"value": -20, "unit": "°C"}
